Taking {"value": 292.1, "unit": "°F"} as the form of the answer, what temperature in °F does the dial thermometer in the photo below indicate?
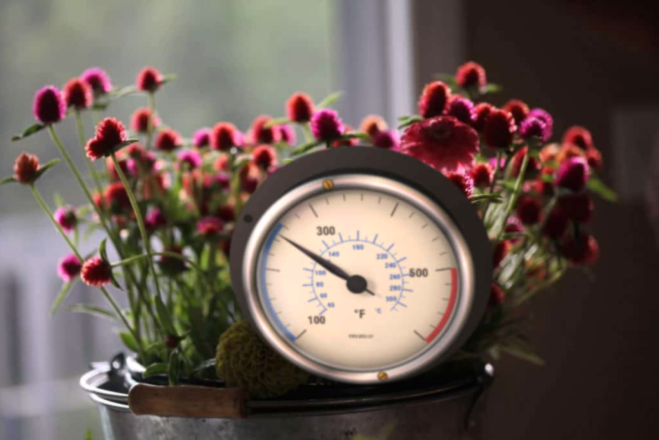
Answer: {"value": 250, "unit": "°F"}
